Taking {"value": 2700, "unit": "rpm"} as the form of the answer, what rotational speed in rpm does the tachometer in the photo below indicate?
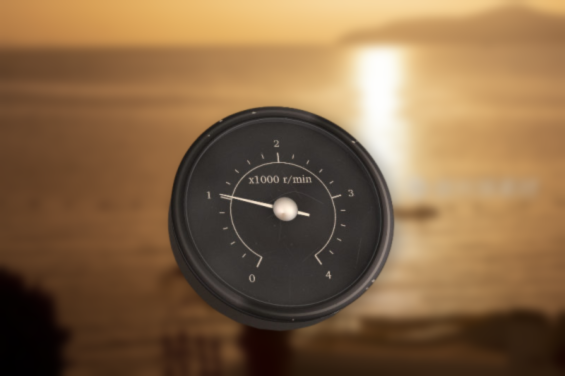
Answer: {"value": 1000, "unit": "rpm"}
